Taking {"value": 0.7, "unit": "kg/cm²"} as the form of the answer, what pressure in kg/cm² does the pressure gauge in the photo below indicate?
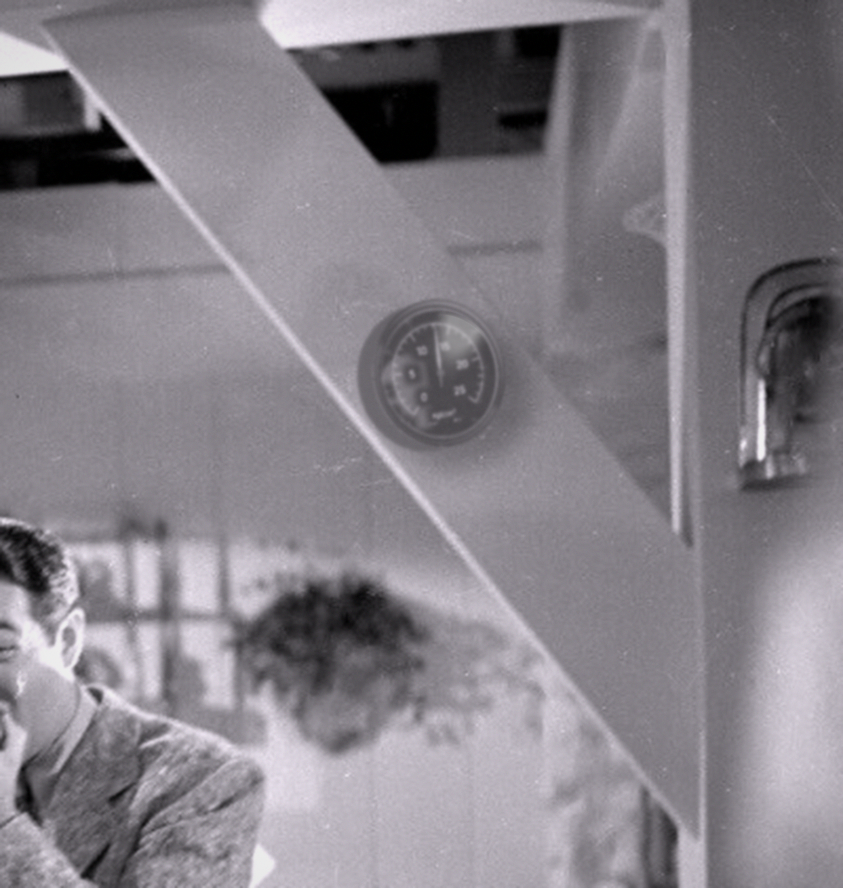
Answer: {"value": 13, "unit": "kg/cm²"}
